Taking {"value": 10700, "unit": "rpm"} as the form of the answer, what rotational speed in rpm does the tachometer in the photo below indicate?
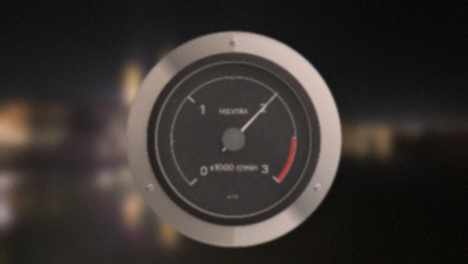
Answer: {"value": 2000, "unit": "rpm"}
